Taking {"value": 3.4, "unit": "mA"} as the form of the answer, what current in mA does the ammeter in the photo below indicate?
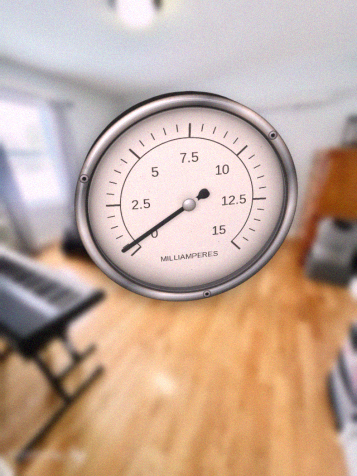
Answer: {"value": 0.5, "unit": "mA"}
